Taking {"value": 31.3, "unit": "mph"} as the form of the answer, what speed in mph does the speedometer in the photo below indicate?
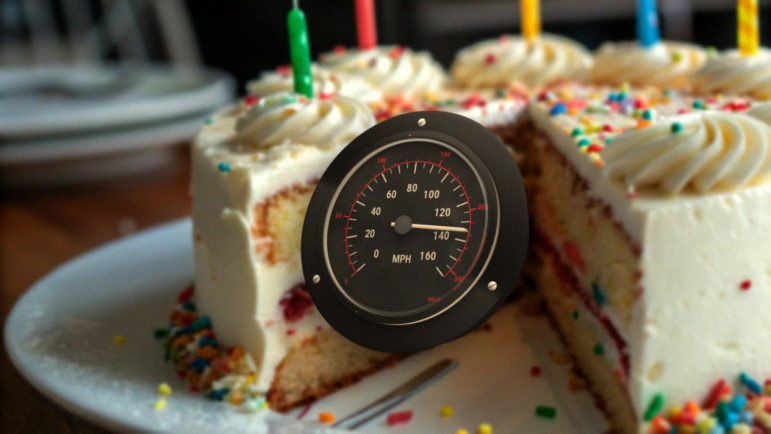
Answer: {"value": 135, "unit": "mph"}
